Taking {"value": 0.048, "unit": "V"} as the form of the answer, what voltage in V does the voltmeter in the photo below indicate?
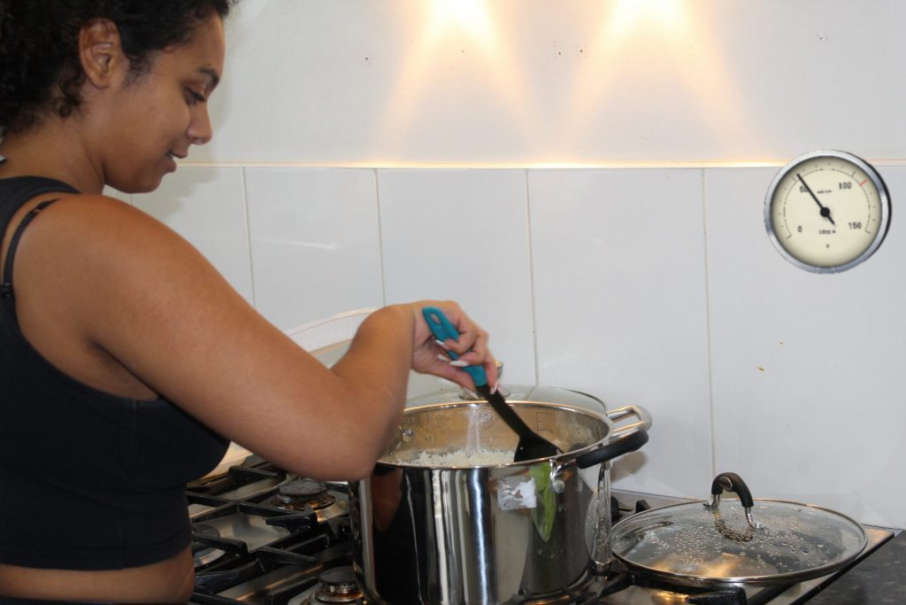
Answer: {"value": 55, "unit": "V"}
